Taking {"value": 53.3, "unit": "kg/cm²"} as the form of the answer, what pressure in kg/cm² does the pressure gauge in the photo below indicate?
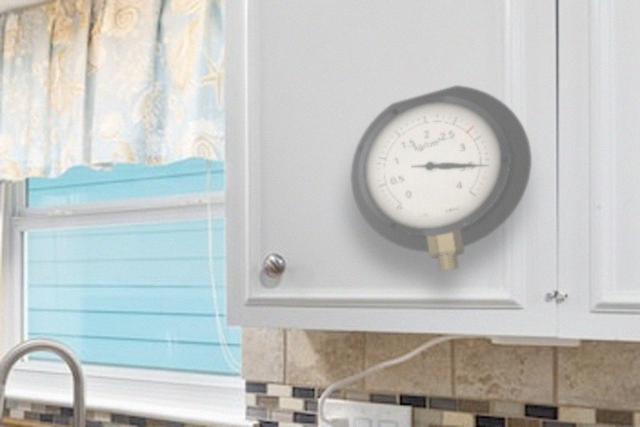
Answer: {"value": 3.5, "unit": "kg/cm²"}
